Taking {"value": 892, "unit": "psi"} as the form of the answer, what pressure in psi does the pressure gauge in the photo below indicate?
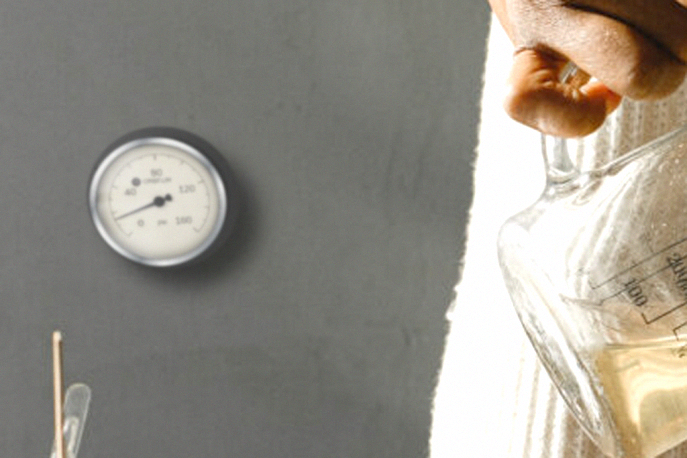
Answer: {"value": 15, "unit": "psi"}
